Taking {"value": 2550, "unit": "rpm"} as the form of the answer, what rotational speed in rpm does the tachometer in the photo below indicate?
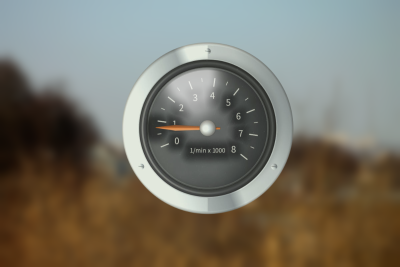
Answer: {"value": 750, "unit": "rpm"}
